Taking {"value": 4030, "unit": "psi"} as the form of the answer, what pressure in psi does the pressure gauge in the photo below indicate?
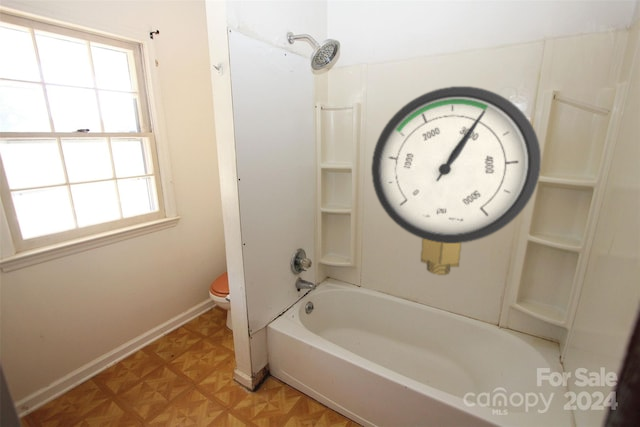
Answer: {"value": 3000, "unit": "psi"}
